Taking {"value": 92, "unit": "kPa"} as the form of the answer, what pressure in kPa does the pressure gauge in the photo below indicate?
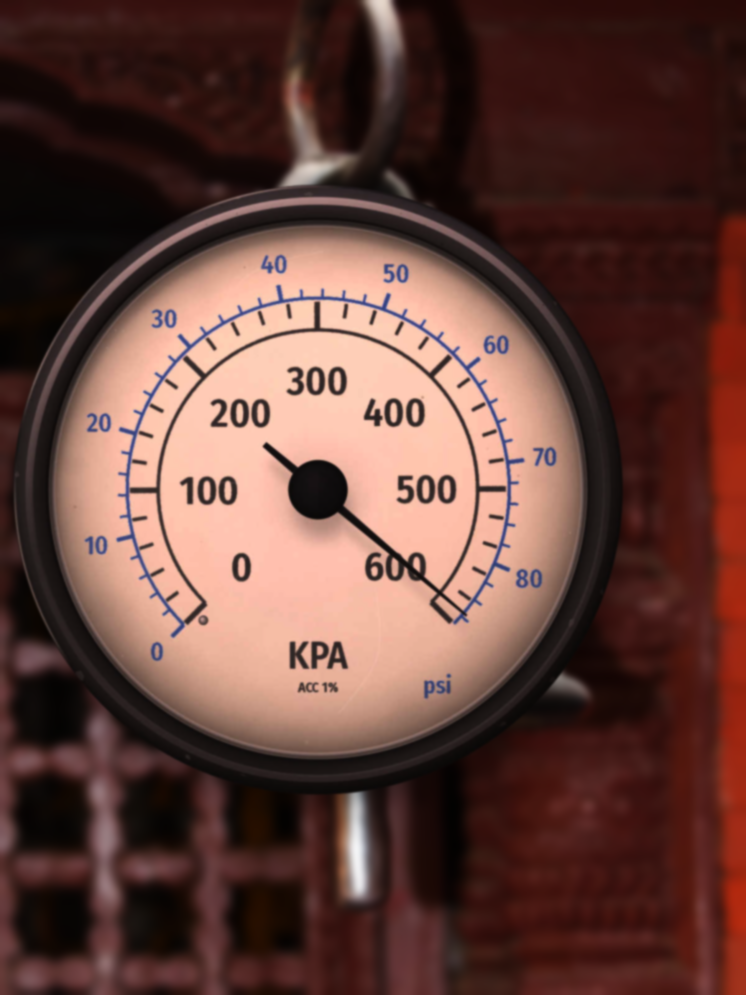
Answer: {"value": 590, "unit": "kPa"}
